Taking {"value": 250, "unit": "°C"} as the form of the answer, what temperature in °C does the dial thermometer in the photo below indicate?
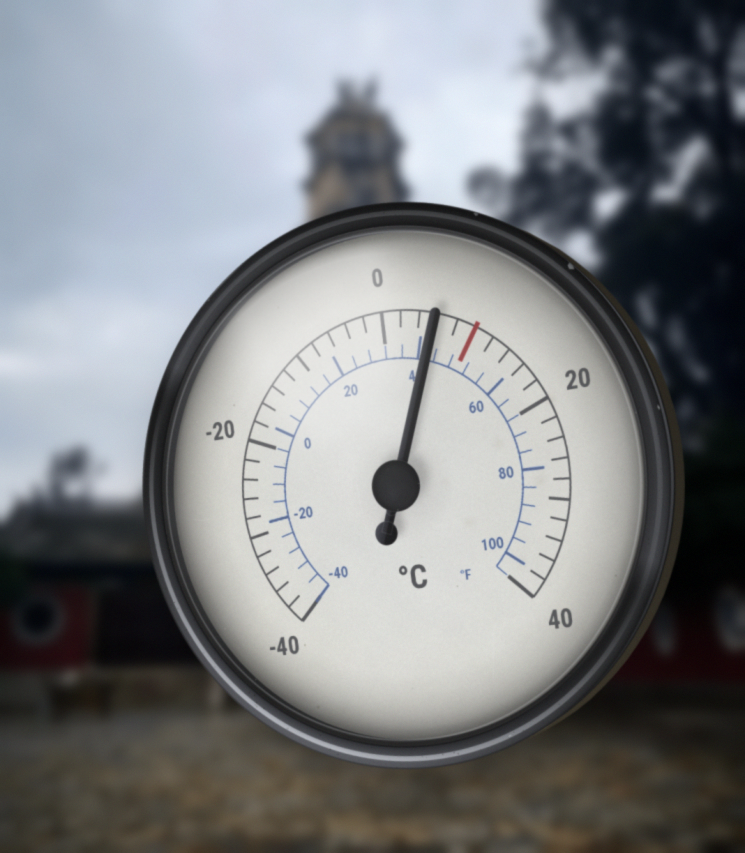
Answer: {"value": 6, "unit": "°C"}
